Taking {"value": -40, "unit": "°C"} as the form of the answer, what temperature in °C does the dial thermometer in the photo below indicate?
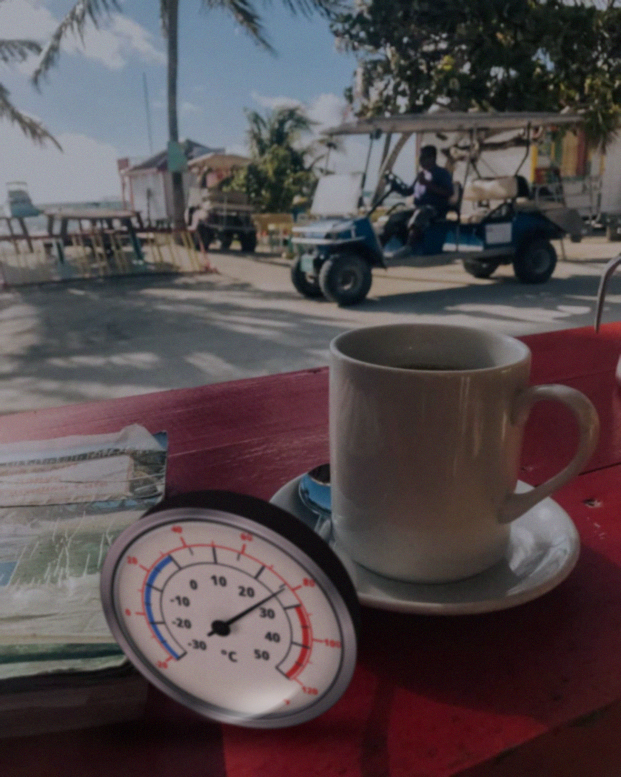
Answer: {"value": 25, "unit": "°C"}
